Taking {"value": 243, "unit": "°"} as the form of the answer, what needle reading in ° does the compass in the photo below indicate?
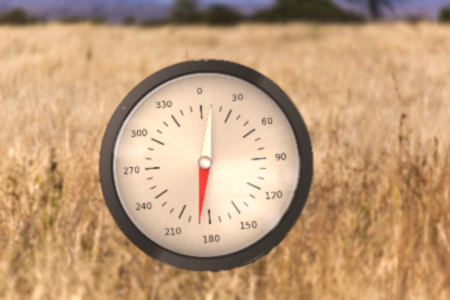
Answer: {"value": 190, "unit": "°"}
